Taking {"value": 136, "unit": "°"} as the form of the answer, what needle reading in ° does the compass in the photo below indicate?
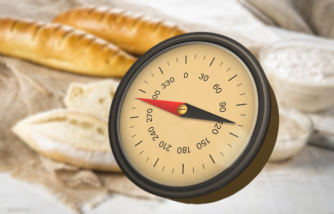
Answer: {"value": 290, "unit": "°"}
